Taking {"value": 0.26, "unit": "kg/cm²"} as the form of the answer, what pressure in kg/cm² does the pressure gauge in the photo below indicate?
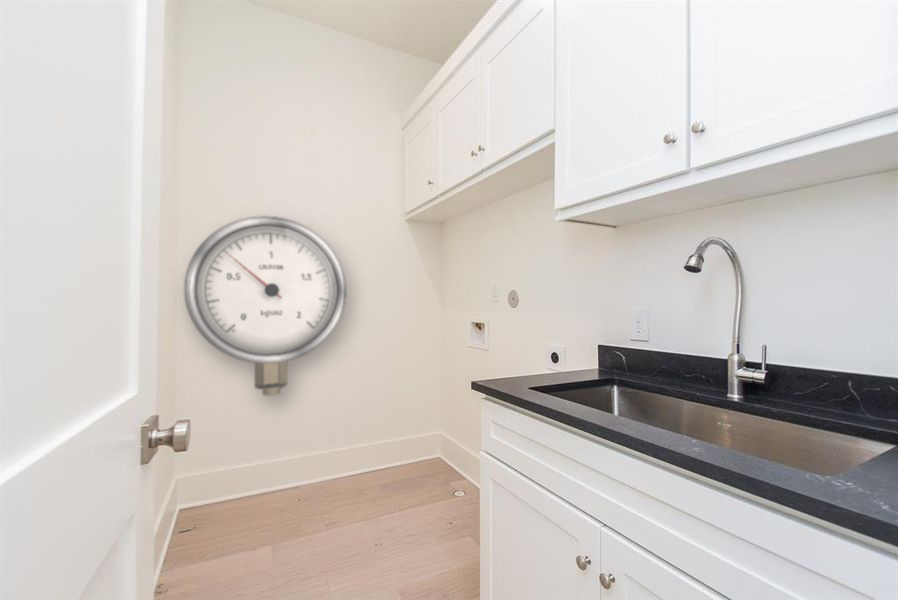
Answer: {"value": 0.65, "unit": "kg/cm²"}
